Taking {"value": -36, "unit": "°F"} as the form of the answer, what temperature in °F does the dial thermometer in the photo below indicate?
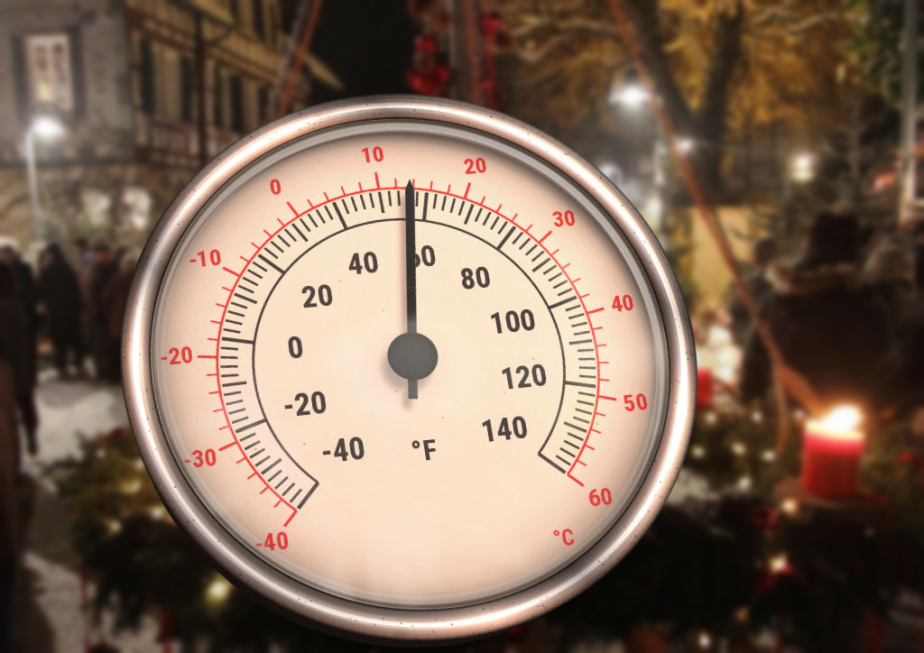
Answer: {"value": 56, "unit": "°F"}
